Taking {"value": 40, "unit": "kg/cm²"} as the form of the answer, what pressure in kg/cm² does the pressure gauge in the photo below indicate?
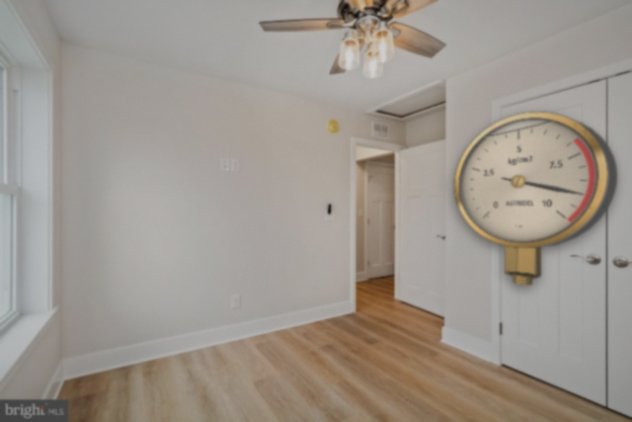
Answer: {"value": 9, "unit": "kg/cm²"}
